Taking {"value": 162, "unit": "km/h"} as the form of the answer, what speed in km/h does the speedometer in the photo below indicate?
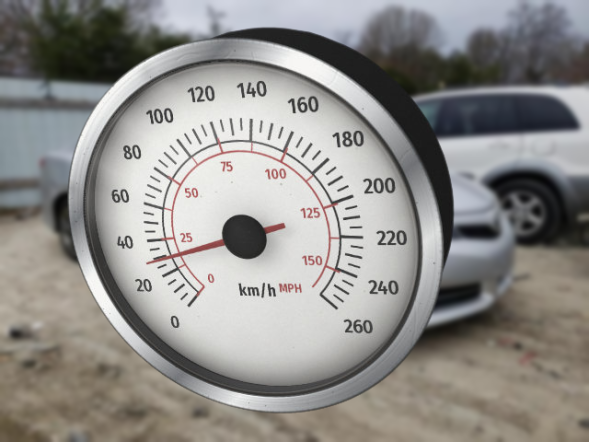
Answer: {"value": 30, "unit": "km/h"}
